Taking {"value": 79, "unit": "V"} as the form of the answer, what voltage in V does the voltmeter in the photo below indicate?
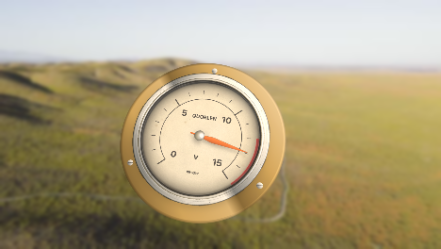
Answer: {"value": 13, "unit": "V"}
